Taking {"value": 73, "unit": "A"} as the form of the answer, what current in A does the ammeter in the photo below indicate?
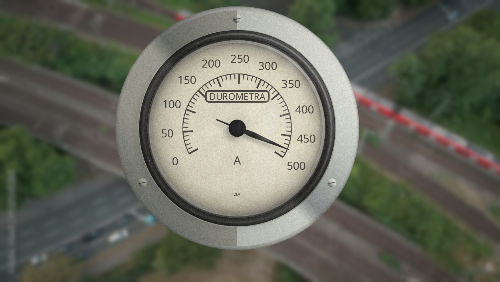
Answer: {"value": 480, "unit": "A"}
